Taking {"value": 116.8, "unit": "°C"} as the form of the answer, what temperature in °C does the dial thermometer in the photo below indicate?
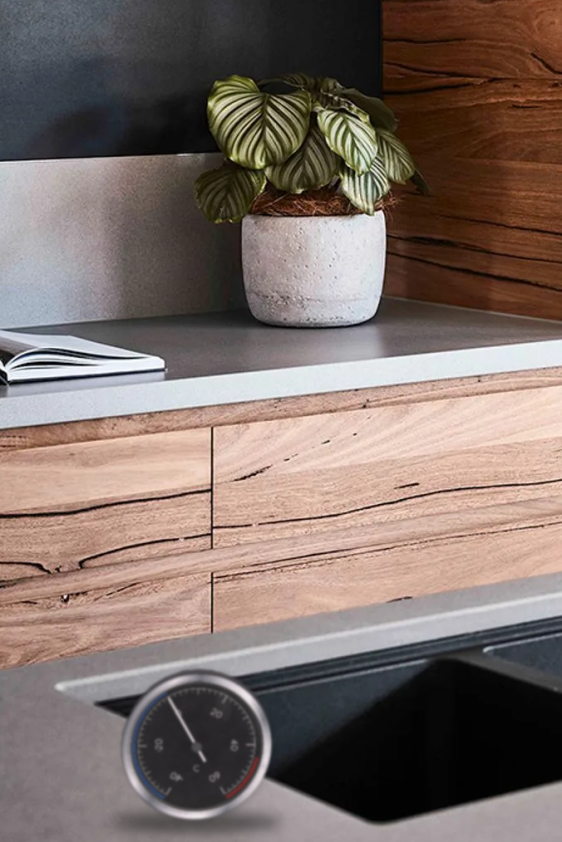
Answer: {"value": 0, "unit": "°C"}
